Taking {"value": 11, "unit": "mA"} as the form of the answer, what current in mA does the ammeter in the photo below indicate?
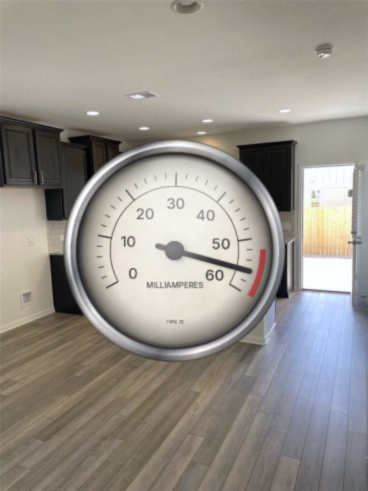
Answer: {"value": 56, "unit": "mA"}
